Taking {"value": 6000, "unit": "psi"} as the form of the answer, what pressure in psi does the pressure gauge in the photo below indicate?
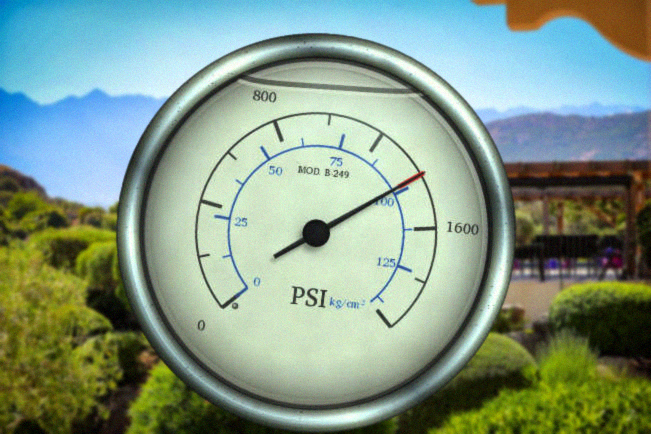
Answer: {"value": 1400, "unit": "psi"}
